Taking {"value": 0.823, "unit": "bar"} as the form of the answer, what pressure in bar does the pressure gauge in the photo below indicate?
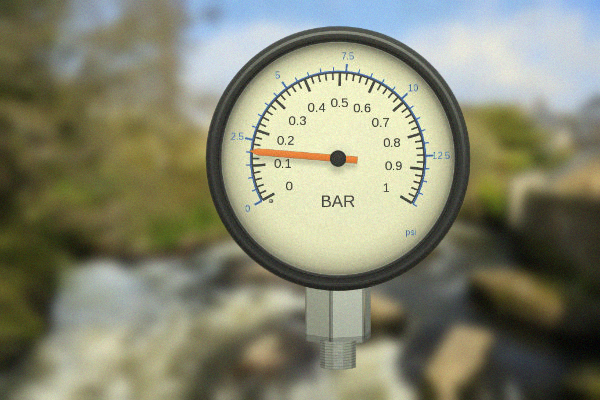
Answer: {"value": 0.14, "unit": "bar"}
